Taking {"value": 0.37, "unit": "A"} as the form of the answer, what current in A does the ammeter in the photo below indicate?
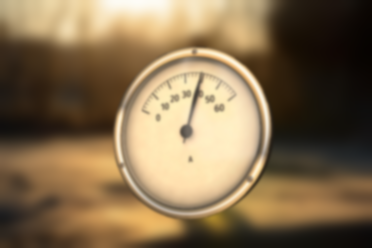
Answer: {"value": 40, "unit": "A"}
